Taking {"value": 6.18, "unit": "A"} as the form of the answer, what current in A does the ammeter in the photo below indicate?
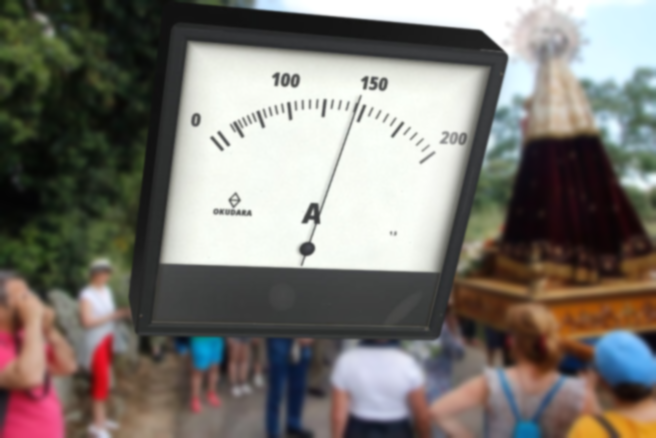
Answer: {"value": 145, "unit": "A"}
